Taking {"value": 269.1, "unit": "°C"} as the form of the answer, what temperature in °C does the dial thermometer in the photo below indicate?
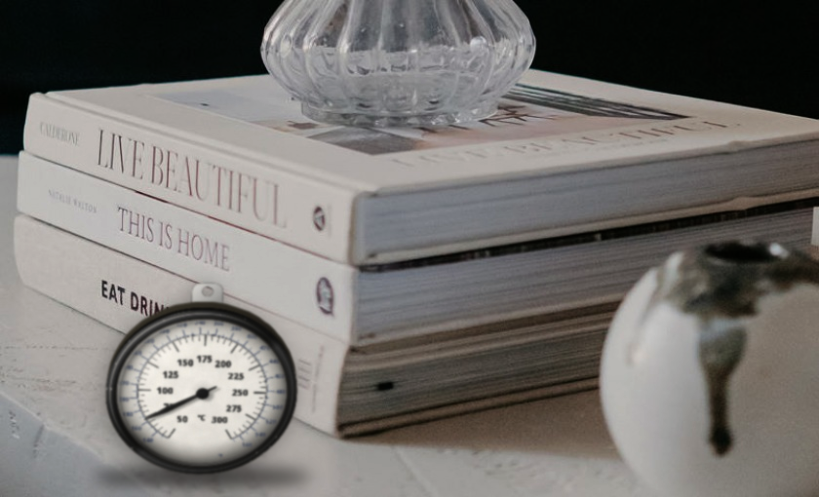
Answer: {"value": 75, "unit": "°C"}
